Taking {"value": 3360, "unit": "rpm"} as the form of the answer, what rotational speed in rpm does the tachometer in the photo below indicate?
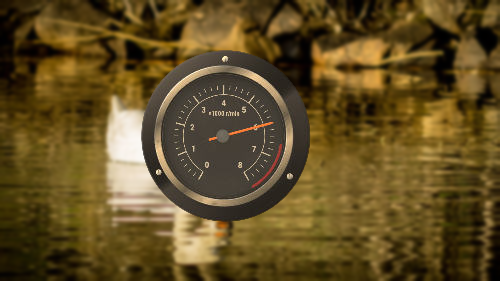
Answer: {"value": 6000, "unit": "rpm"}
